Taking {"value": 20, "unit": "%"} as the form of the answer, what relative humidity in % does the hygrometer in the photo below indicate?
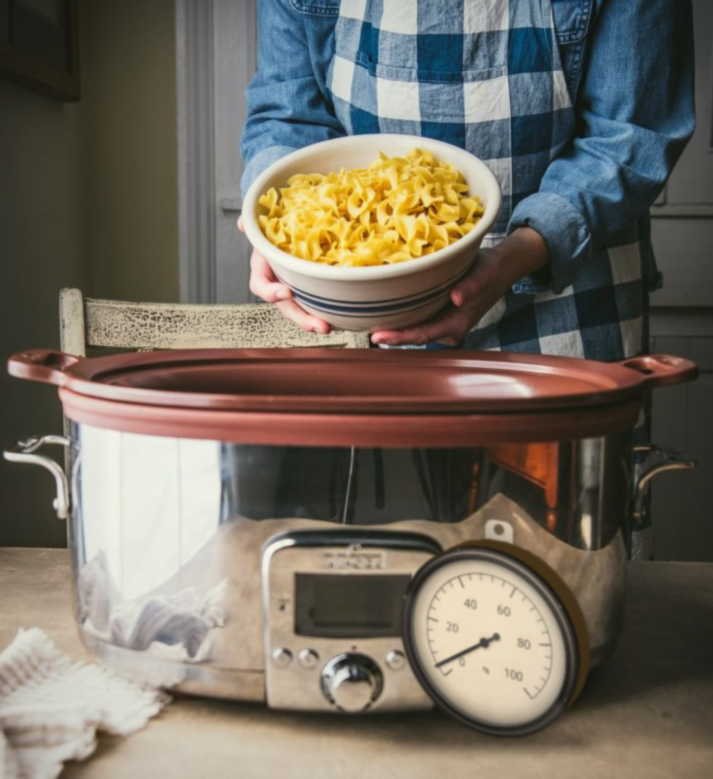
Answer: {"value": 4, "unit": "%"}
